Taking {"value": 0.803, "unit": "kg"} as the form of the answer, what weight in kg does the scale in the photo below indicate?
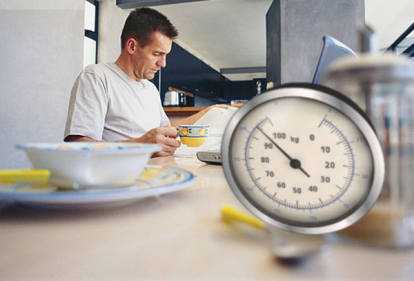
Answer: {"value": 95, "unit": "kg"}
